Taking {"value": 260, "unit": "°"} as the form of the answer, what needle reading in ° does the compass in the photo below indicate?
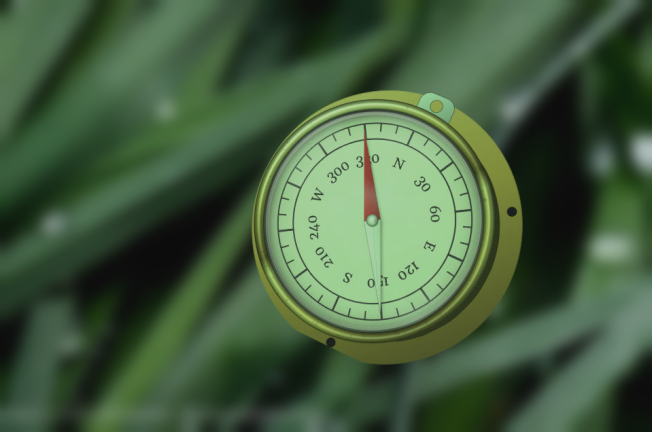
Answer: {"value": 330, "unit": "°"}
